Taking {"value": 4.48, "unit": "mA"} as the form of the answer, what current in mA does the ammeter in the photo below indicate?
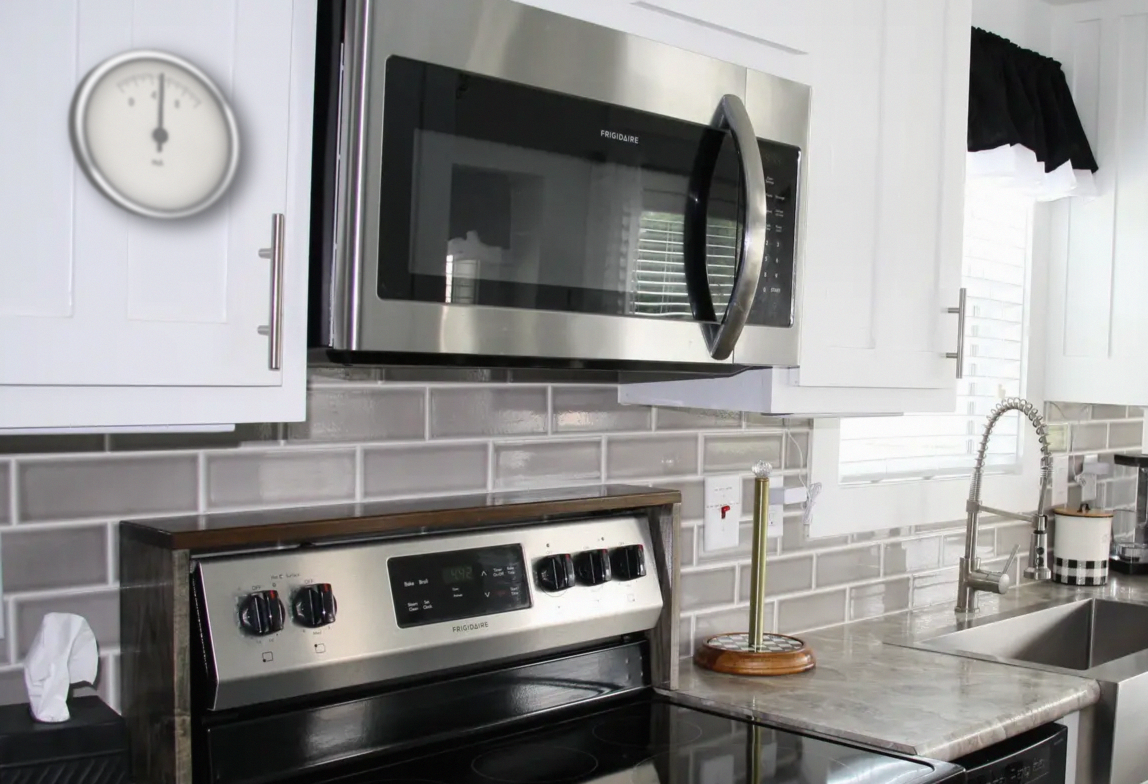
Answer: {"value": 5, "unit": "mA"}
